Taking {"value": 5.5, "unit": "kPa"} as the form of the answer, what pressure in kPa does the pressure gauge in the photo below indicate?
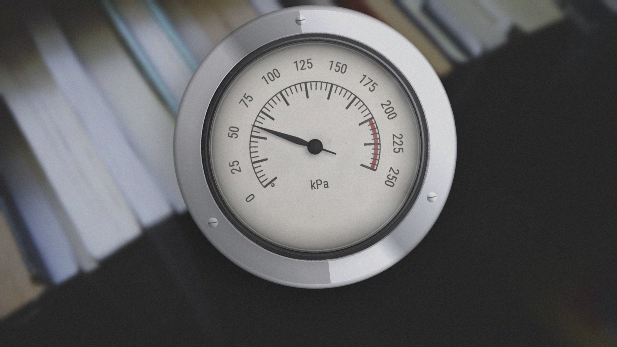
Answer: {"value": 60, "unit": "kPa"}
